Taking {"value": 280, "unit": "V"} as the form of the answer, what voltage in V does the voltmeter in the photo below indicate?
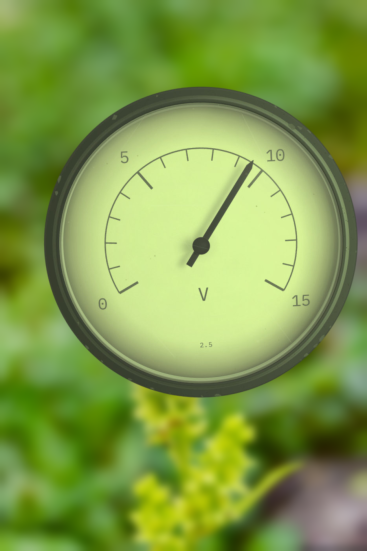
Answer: {"value": 9.5, "unit": "V"}
